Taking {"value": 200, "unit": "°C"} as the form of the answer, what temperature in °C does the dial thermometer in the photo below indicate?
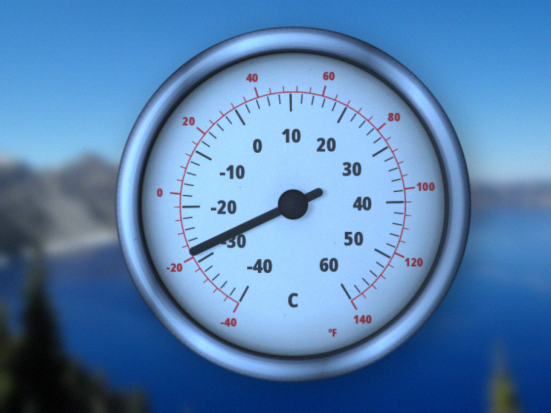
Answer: {"value": -28, "unit": "°C"}
